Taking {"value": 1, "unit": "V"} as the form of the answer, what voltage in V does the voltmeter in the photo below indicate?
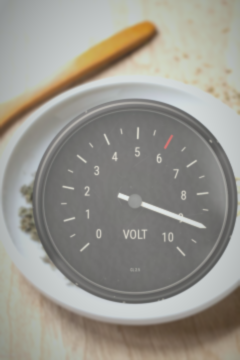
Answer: {"value": 9, "unit": "V"}
